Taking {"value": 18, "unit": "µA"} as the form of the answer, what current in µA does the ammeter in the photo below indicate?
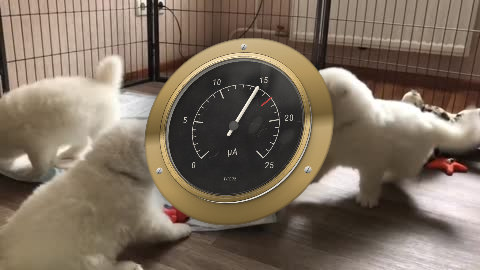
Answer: {"value": 15, "unit": "µA"}
